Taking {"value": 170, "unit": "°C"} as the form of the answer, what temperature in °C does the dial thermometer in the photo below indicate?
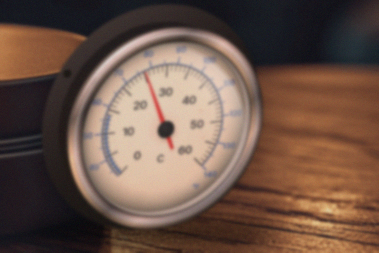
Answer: {"value": 25, "unit": "°C"}
